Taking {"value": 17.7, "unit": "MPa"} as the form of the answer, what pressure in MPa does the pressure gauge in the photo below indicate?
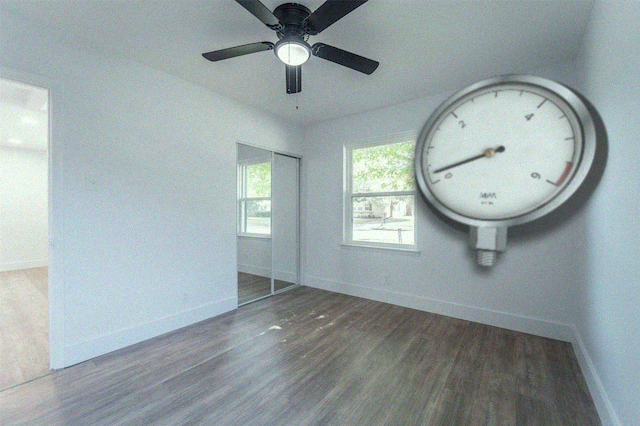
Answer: {"value": 0.25, "unit": "MPa"}
